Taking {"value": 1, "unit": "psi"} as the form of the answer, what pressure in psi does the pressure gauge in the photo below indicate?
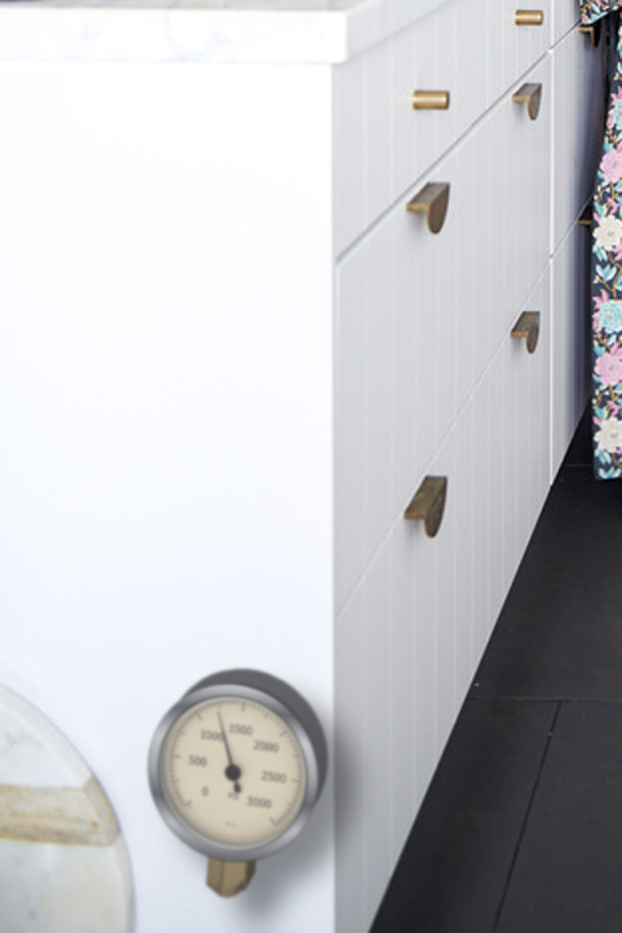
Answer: {"value": 1250, "unit": "psi"}
